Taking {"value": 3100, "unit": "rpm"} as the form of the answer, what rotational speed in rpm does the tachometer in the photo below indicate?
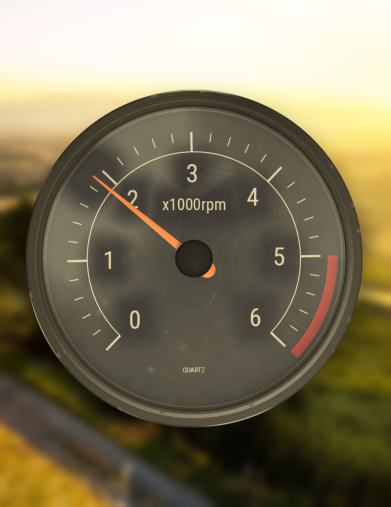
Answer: {"value": 1900, "unit": "rpm"}
